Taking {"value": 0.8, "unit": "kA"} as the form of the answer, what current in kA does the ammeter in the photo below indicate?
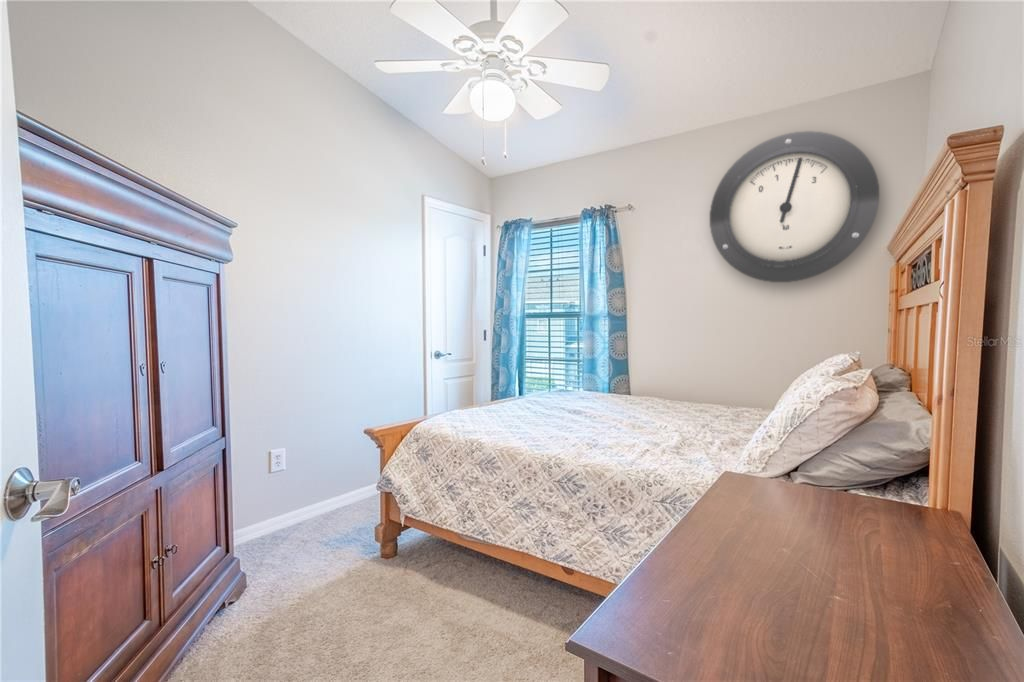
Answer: {"value": 2, "unit": "kA"}
